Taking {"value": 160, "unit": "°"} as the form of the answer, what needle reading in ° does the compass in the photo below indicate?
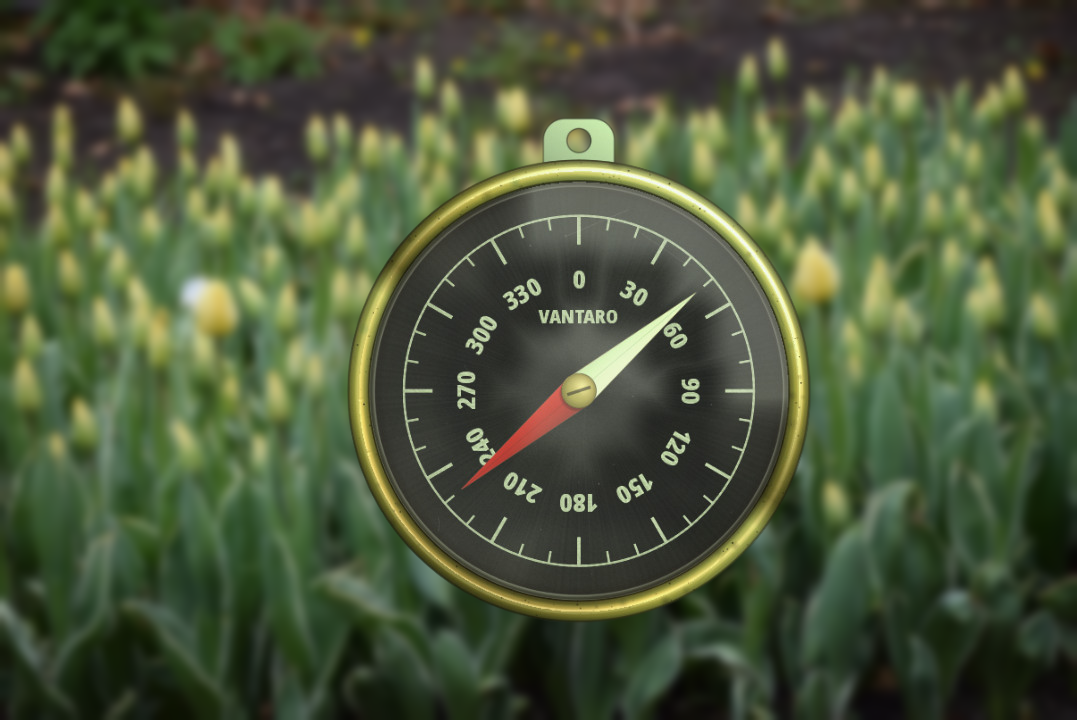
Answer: {"value": 230, "unit": "°"}
